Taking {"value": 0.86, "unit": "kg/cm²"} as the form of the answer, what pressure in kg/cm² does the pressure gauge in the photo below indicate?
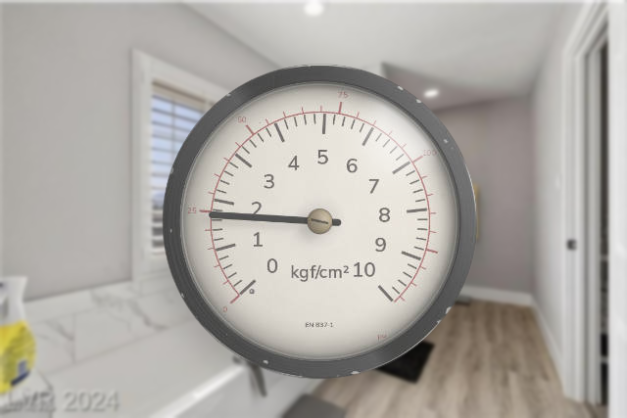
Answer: {"value": 1.7, "unit": "kg/cm²"}
